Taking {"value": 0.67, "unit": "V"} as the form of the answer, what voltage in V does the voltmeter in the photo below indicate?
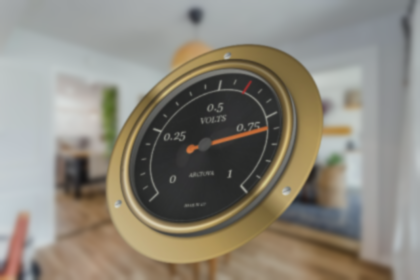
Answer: {"value": 0.8, "unit": "V"}
